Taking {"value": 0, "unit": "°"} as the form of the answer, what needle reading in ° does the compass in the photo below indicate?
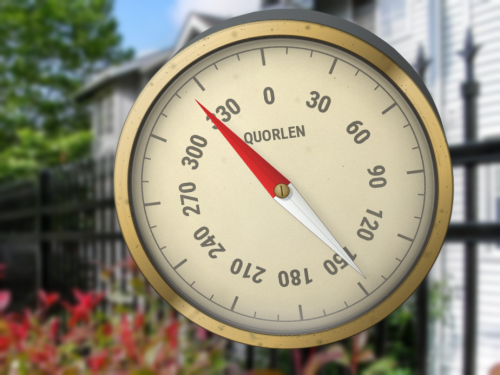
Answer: {"value": 325, "unit": "°"}
